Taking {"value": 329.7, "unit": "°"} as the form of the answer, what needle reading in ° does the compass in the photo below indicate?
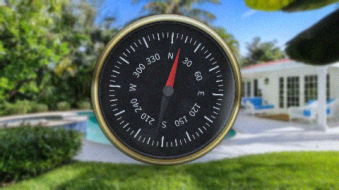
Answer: {"value": 10, "unit": "°"}
